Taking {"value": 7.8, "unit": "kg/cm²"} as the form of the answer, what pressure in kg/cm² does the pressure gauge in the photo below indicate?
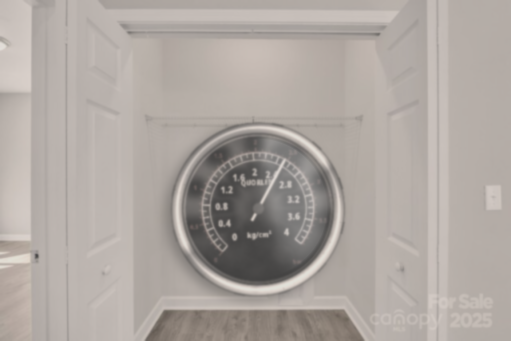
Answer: {"value": 2.5, "unit": "kg/cm²"}
